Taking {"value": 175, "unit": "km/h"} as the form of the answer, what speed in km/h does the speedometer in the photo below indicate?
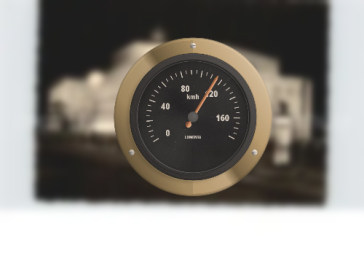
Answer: {"value": 115, "unit": "km/h"}
